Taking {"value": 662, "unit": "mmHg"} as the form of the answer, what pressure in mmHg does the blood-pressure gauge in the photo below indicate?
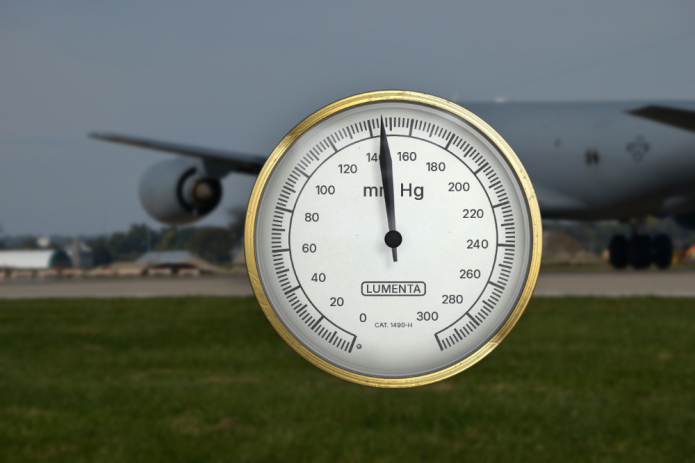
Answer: {"value": 146, "unit": "mmHg"}
